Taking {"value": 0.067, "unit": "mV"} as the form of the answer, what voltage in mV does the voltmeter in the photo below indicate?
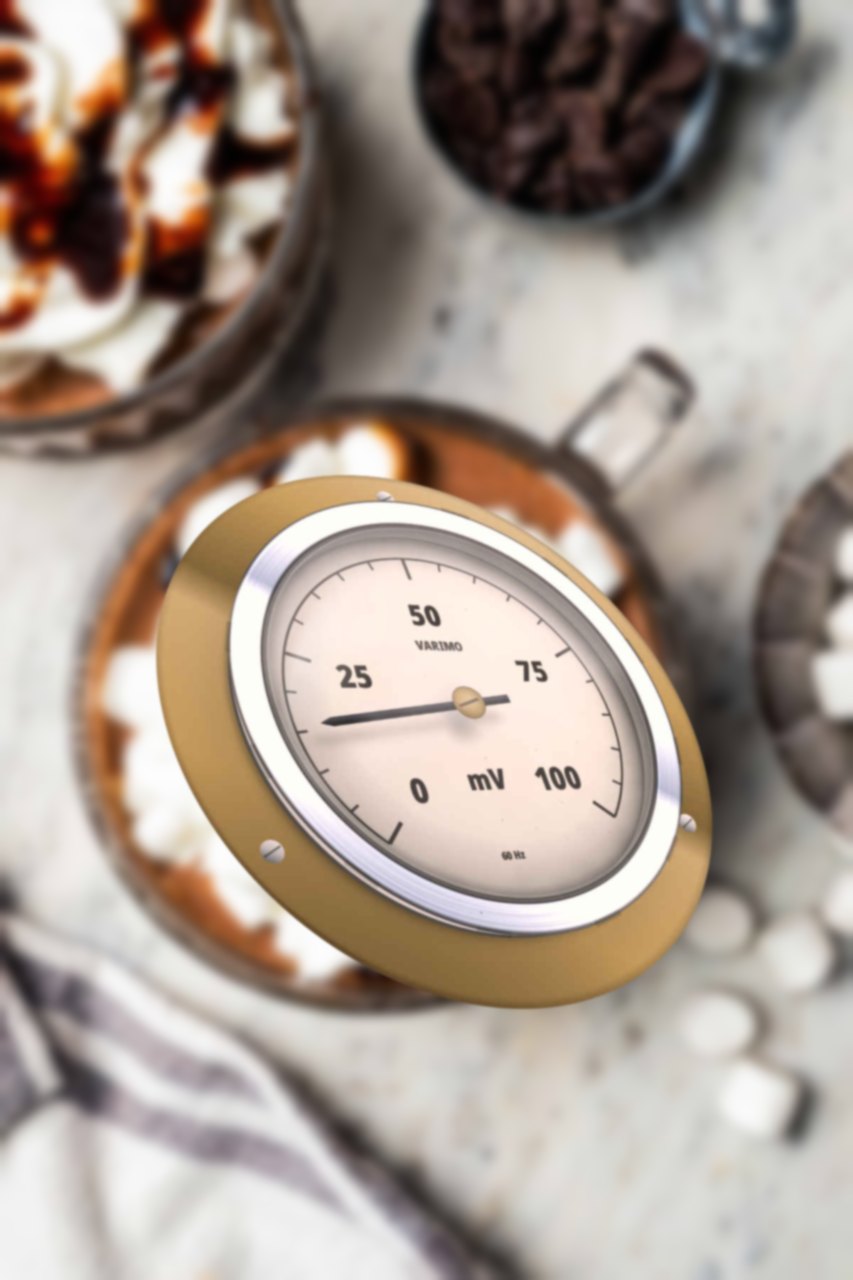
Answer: {"value": 15, "unit": "mV"}
